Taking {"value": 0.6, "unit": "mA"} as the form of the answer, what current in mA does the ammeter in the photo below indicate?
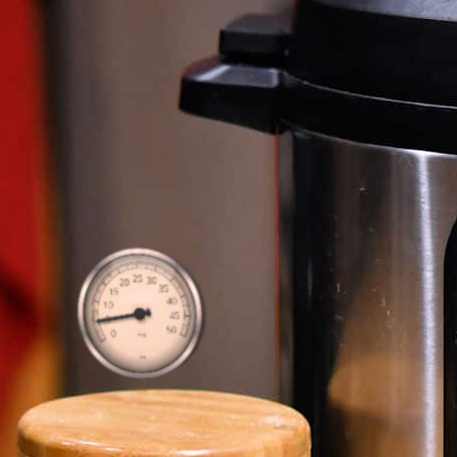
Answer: {"value": 5, "unit": "mA"}
